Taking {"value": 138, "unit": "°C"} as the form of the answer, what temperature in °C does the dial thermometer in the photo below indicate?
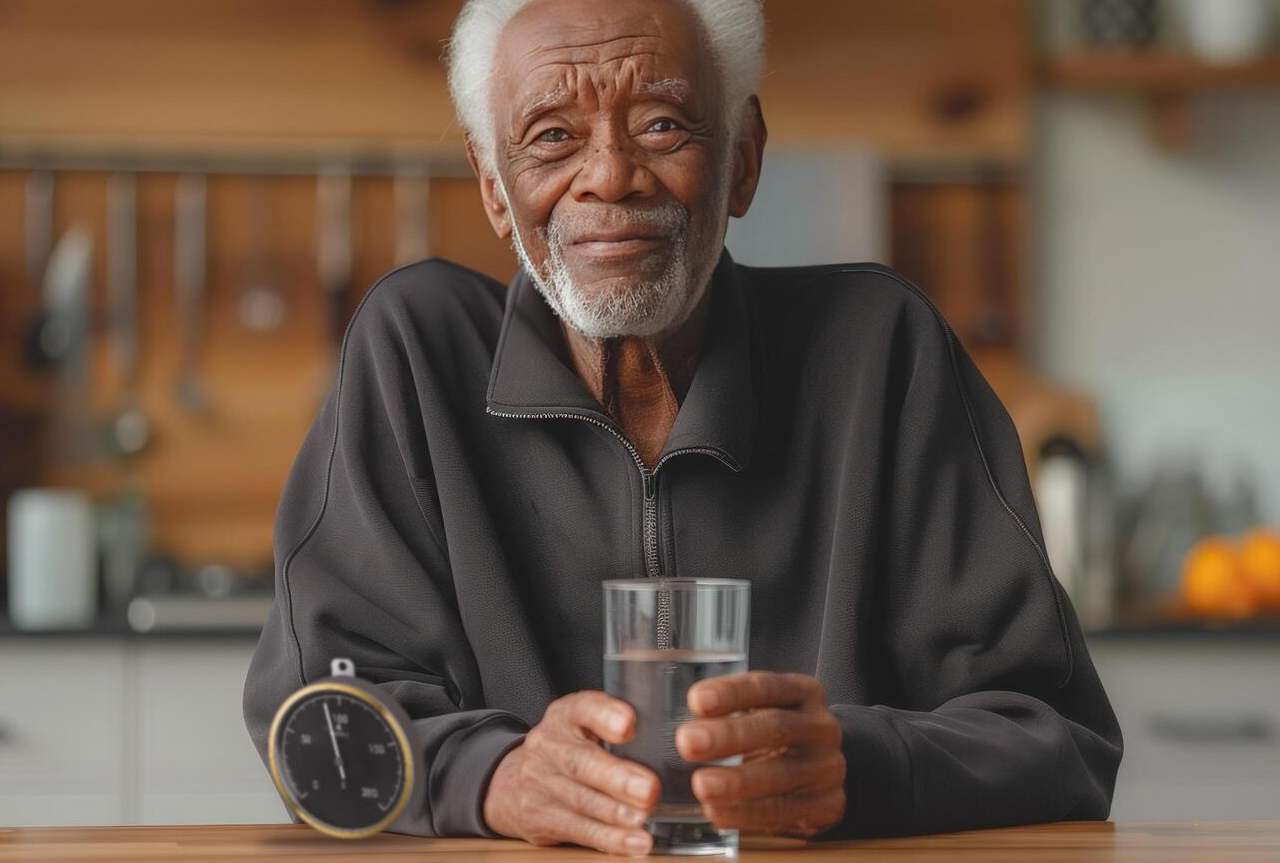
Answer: {"value": 90, "unit": "°C"}
